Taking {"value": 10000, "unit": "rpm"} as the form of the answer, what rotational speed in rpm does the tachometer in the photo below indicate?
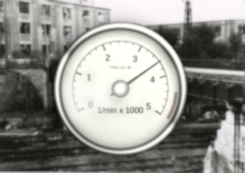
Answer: {"value": 3600, "unit": "rpm"}
